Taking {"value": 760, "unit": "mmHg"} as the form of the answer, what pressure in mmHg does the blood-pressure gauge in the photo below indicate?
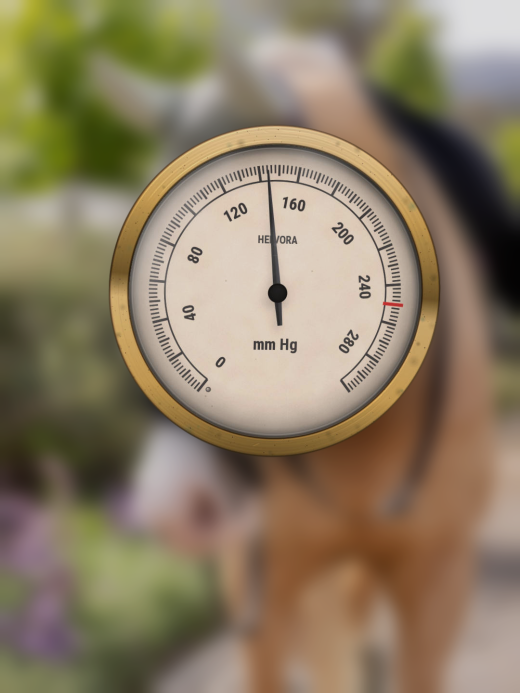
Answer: {"value": 144, "unit": "mmHg"}
